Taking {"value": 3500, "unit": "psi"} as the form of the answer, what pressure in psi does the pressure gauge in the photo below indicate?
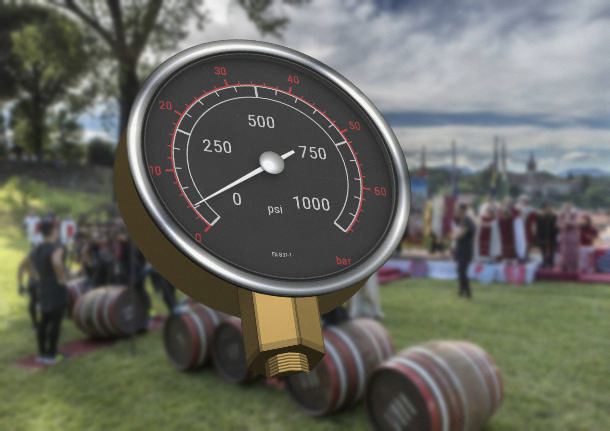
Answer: {"value": 50, "unit": "psi"}
